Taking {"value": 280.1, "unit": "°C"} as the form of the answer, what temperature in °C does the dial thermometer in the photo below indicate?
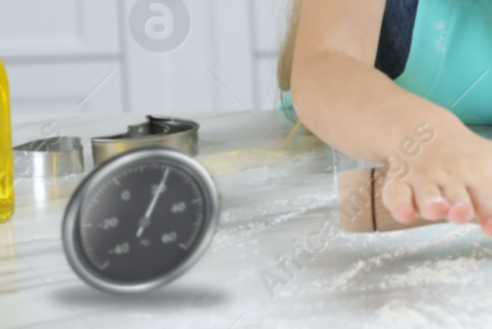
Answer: {"value": 20, "unit": "°C"}
